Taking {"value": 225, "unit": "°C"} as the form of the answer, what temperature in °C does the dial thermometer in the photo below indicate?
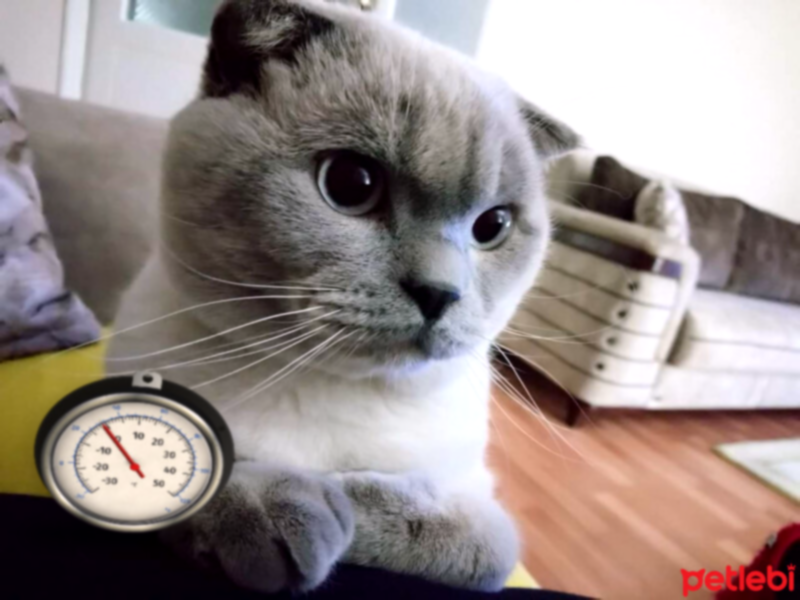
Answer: {"value": 0, "unit": "°C"}
